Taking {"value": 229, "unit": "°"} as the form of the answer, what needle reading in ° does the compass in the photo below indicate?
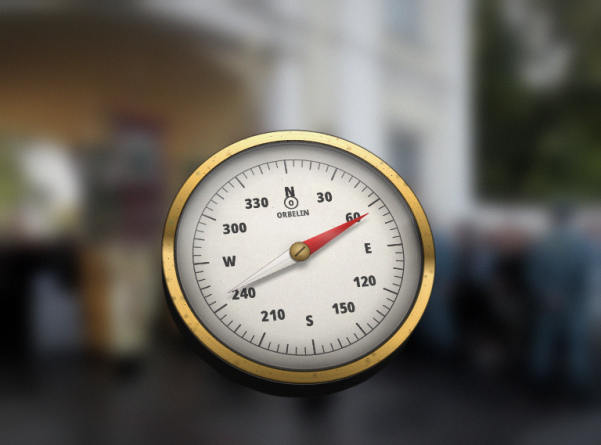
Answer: {"value": 65, "unit": "°"}
